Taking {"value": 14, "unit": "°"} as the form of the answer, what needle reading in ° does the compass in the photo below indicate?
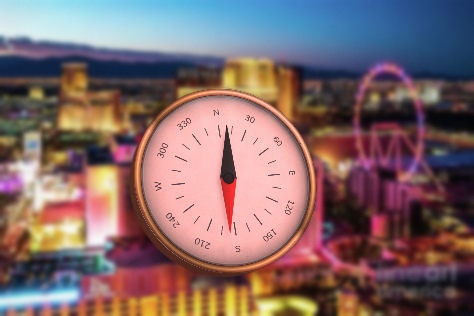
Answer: {"value": 187.5, "unit": "°"}
